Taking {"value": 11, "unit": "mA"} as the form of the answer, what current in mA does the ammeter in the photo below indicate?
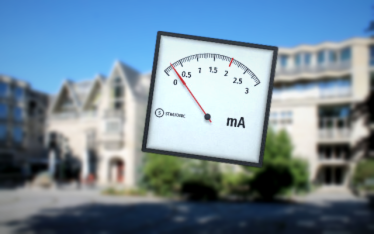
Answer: {"value": 0.25, "unit": "mA"}
